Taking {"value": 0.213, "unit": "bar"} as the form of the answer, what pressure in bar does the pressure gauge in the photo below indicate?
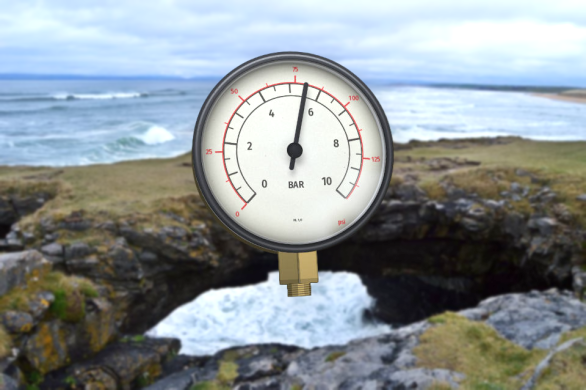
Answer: {"value": 5.5, "unit": "bar"}
